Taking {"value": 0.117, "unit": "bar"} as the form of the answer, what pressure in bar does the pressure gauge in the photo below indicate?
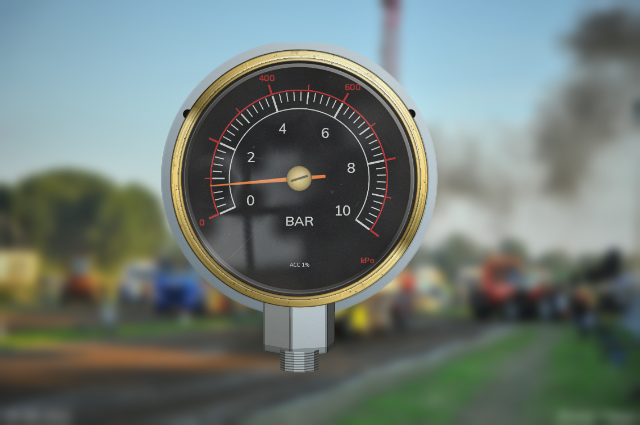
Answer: {"value": 0.8, "unit": "bar"}
